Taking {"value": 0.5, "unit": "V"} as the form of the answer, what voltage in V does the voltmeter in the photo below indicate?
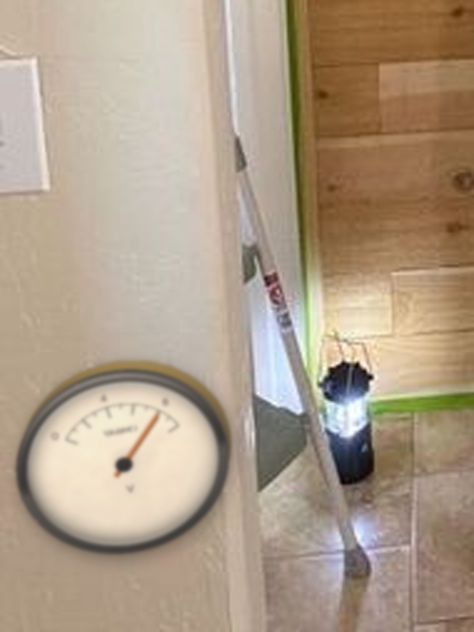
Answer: {"value": 8, "unit": "V"}
